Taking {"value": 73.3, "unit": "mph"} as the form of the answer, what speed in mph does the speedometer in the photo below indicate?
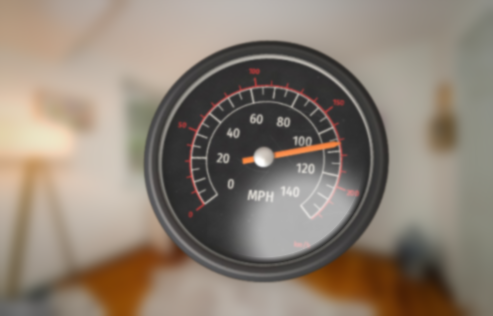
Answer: {"value": 107.5, "unit": "mph"}
